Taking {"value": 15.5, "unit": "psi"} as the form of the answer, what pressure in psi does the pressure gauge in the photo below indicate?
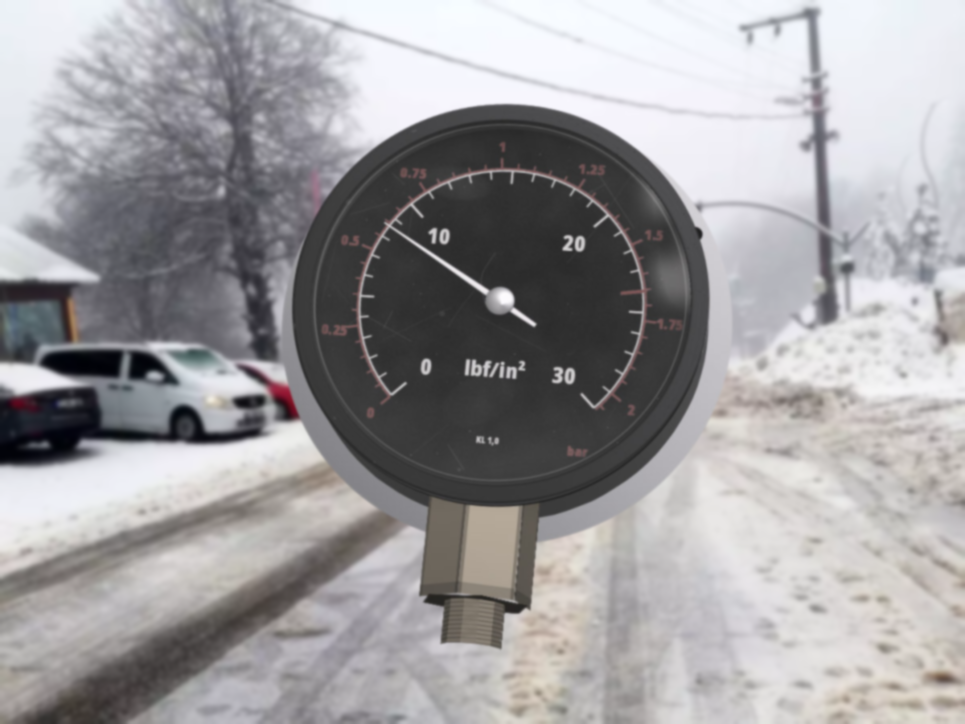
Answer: {"value": 8.5, "unit": "psi"}
